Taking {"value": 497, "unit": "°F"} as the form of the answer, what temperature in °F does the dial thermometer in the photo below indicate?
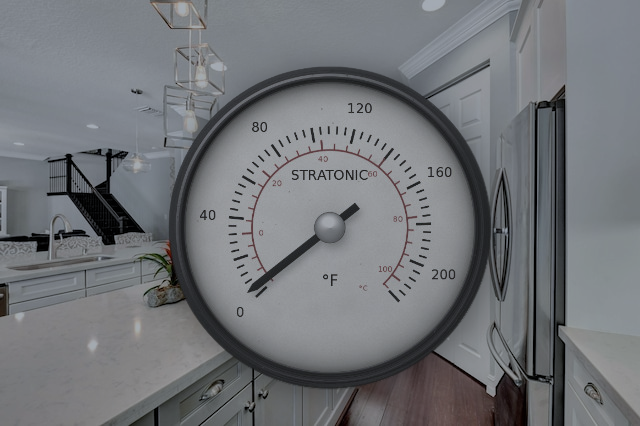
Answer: {"value": 4, "unit": "°F"}
